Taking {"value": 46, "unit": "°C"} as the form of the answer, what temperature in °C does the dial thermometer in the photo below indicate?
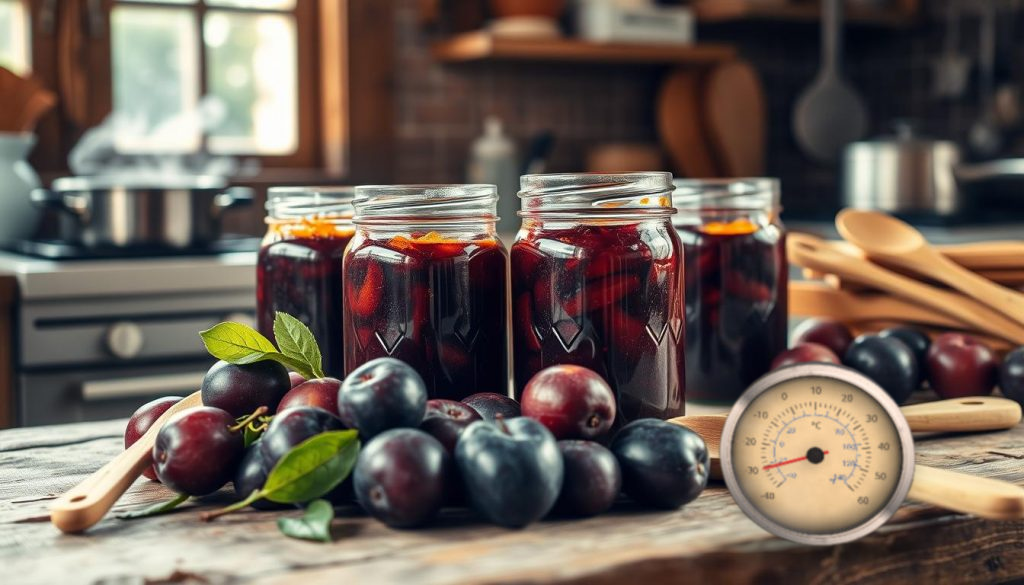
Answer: {"value": -30, "unit": "°C"}
